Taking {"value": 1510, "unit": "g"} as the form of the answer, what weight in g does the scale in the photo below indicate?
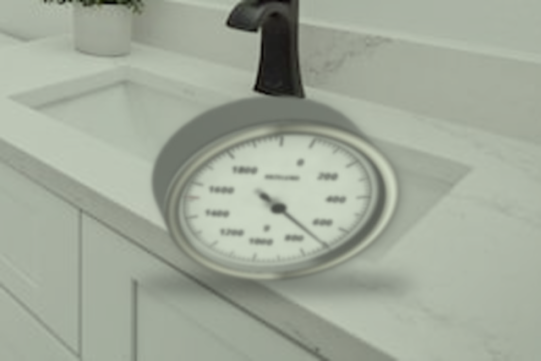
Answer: {"value": 700, "unit": "g"}
